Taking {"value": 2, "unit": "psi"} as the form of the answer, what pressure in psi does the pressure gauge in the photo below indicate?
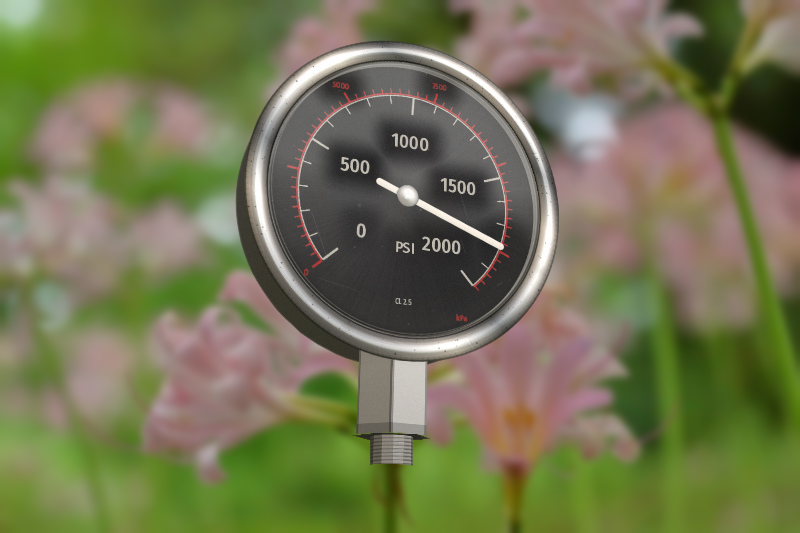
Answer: {"value": 1800, "unit": "psi"}
